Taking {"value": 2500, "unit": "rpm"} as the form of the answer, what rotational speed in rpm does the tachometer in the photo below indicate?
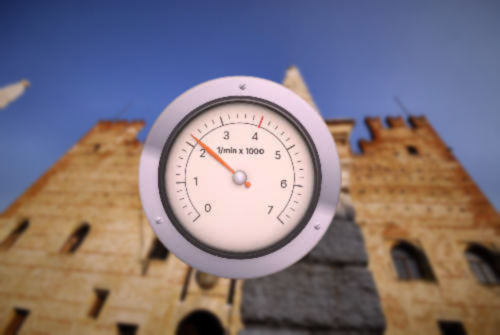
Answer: {"value": 2200, "unit": "rpm"}
